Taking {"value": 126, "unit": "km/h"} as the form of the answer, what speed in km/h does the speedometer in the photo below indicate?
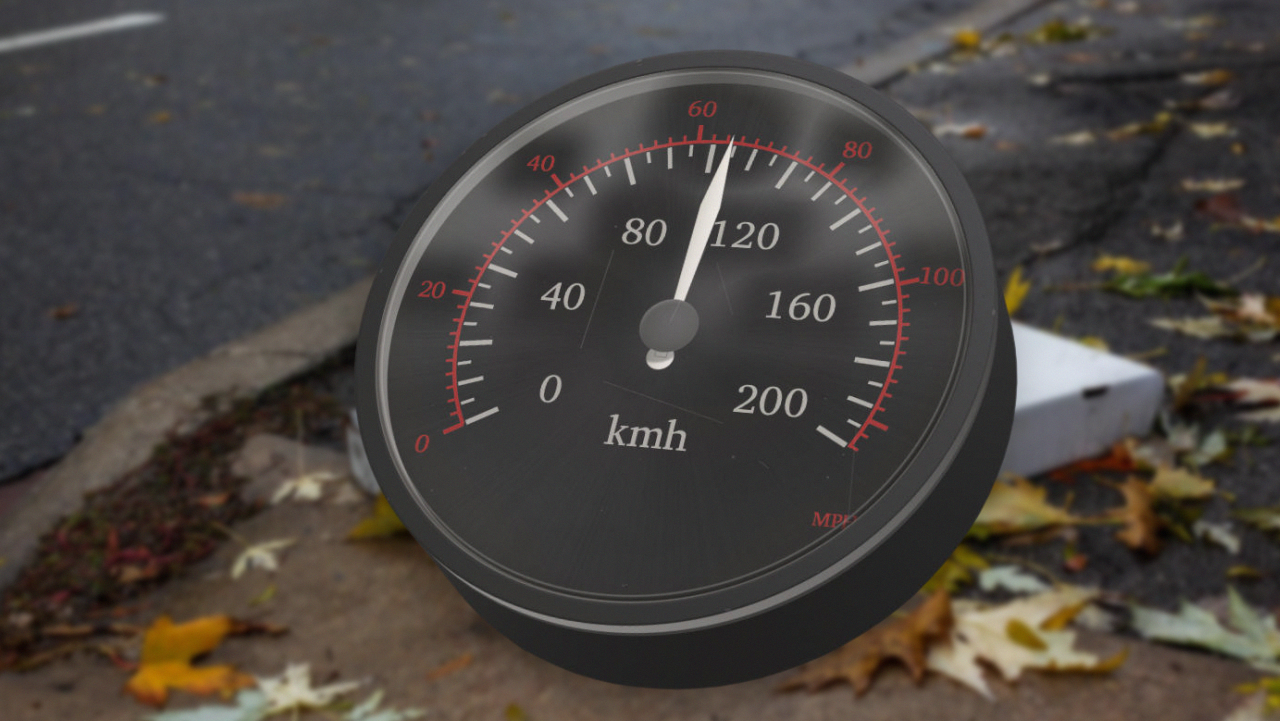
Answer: {"value": 105, "unit": "km/h"}
